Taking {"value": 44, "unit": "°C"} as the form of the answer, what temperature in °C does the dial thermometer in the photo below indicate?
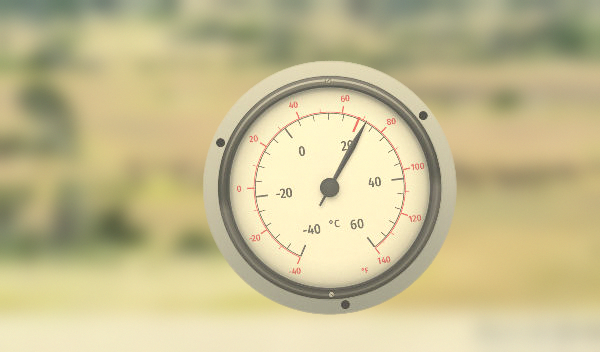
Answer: {"value": 22, "unit": "°C"}
